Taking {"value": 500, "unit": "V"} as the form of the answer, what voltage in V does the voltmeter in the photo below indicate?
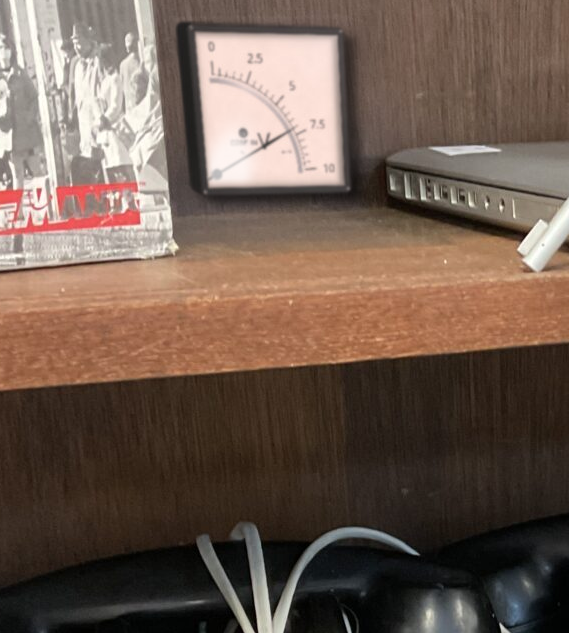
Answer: {"value": 7, "unit": "V"}
